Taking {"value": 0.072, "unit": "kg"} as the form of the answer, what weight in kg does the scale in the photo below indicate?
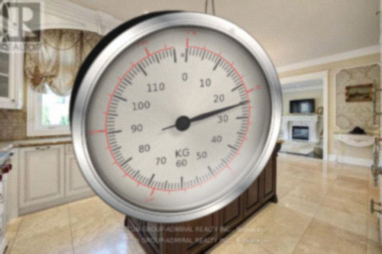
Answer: {"value": 25, "unit": "kg"}
